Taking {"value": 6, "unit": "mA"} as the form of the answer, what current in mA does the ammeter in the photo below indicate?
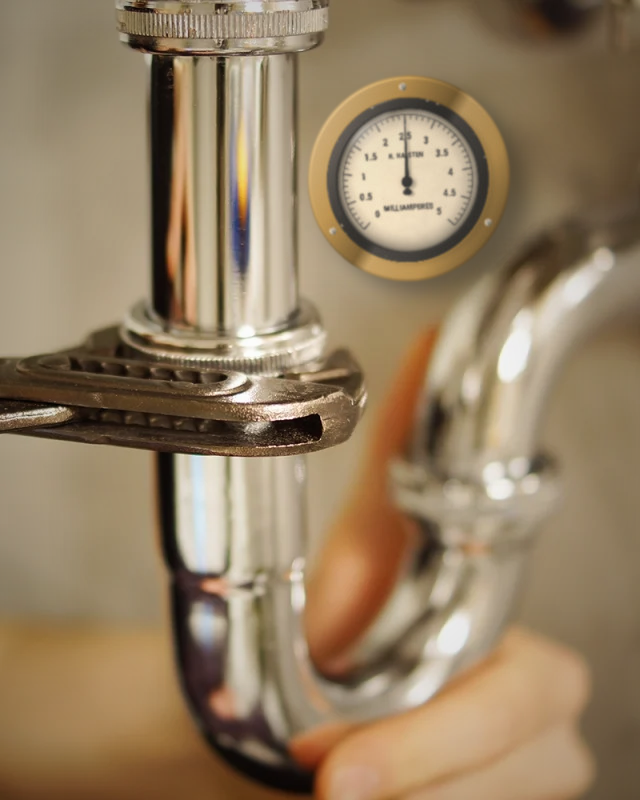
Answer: {"value": 2.5, "unit": "mA"}
